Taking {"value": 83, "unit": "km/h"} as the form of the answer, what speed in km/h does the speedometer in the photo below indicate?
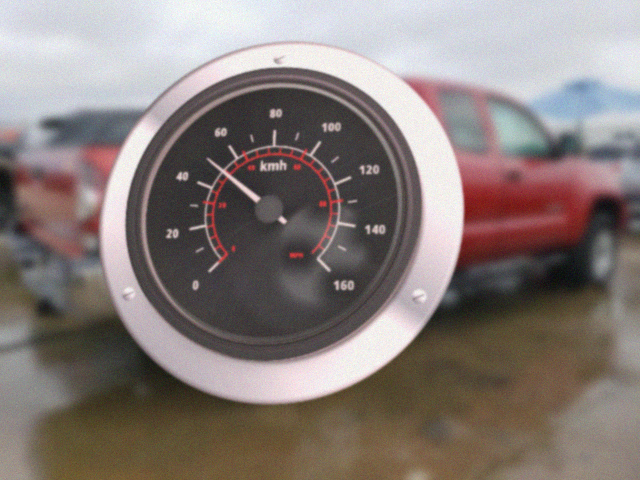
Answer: {"value": 50, "unit": "km/h"}
